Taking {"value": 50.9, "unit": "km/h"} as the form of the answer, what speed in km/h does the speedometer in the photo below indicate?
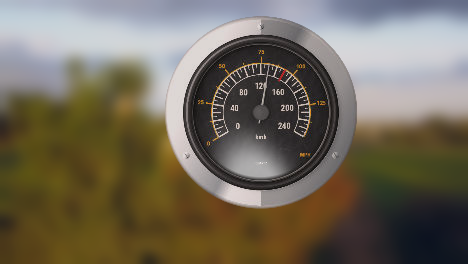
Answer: {"value": 130, "unit": "km/h"}
